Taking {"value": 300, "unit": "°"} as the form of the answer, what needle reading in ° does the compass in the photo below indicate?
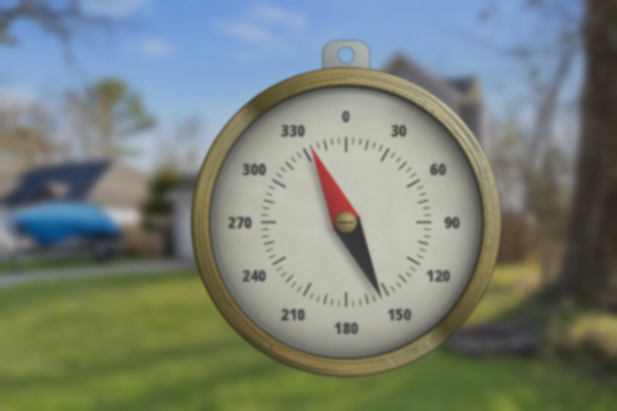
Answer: {"value": 335, "unit": "°"}
